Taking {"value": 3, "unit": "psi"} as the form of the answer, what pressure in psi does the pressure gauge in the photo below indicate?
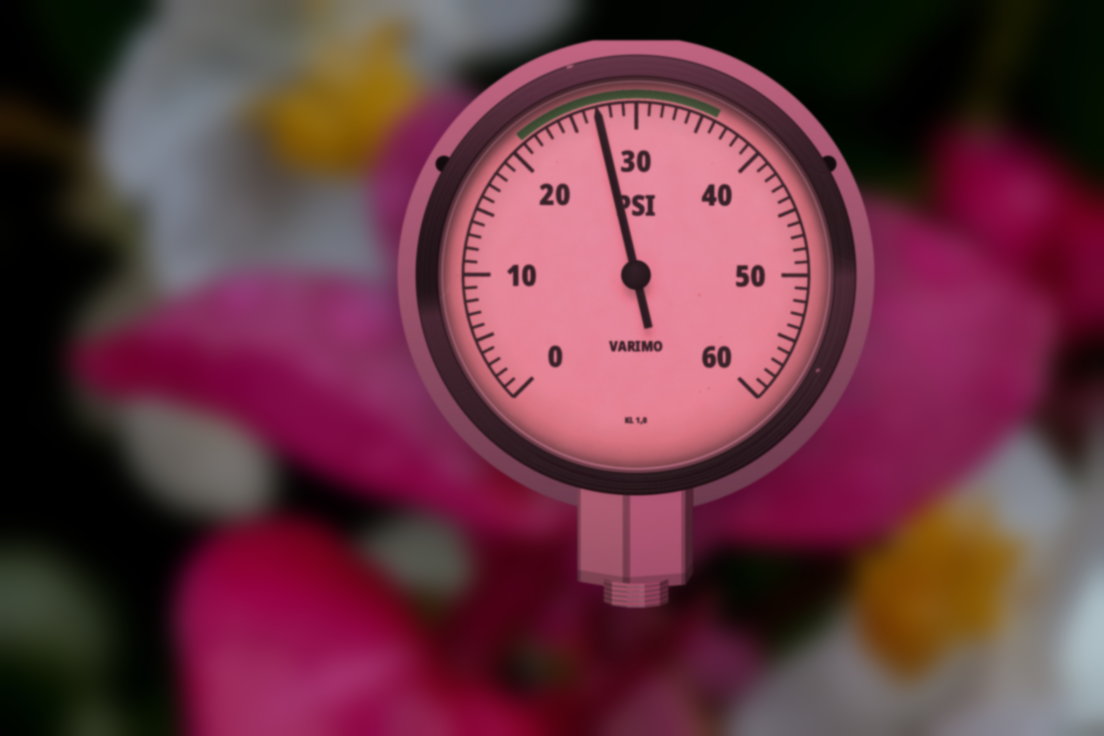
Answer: {"value": 27, "unit": "psi"}
